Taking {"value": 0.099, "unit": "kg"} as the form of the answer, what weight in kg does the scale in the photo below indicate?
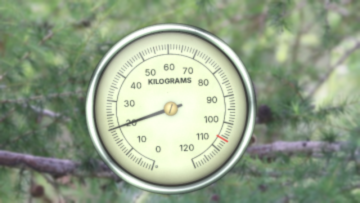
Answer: {"value": 20, "unit": "kg"}
